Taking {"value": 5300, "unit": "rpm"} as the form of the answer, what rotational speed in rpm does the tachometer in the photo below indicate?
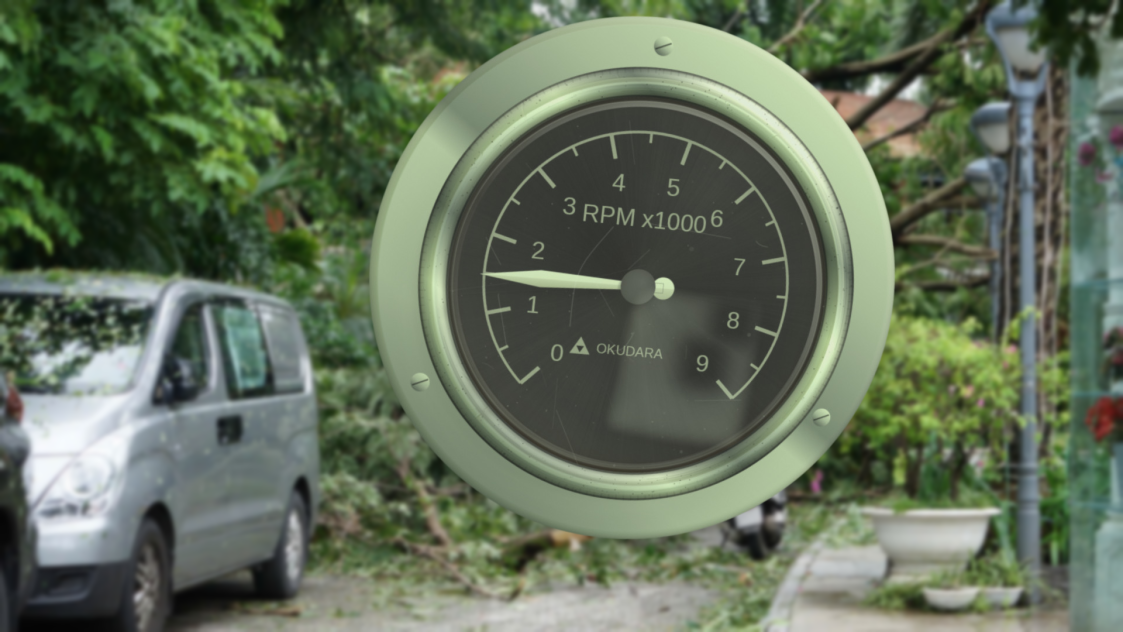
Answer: {"value": 1500, "unit": "rpm"}
